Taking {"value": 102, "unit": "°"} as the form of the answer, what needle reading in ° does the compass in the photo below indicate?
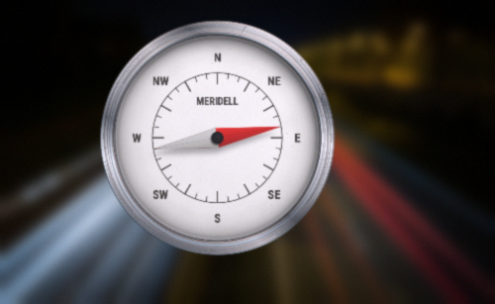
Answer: {"value": 80, "unit": "°"}
